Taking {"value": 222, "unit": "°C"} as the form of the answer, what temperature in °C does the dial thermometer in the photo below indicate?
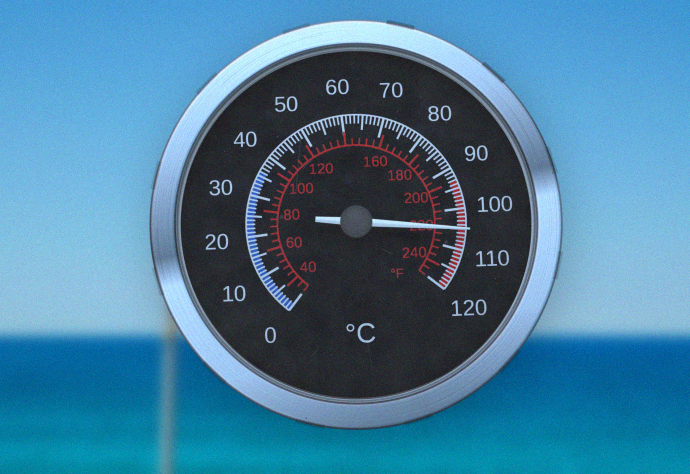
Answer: {"value": 105, "unit": "°C"}
